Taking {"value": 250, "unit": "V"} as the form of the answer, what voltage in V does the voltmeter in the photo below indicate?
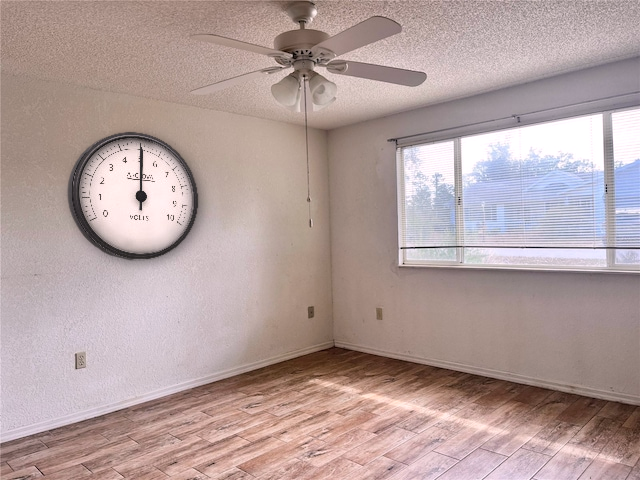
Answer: {"value": 5, "unit": "V"}
